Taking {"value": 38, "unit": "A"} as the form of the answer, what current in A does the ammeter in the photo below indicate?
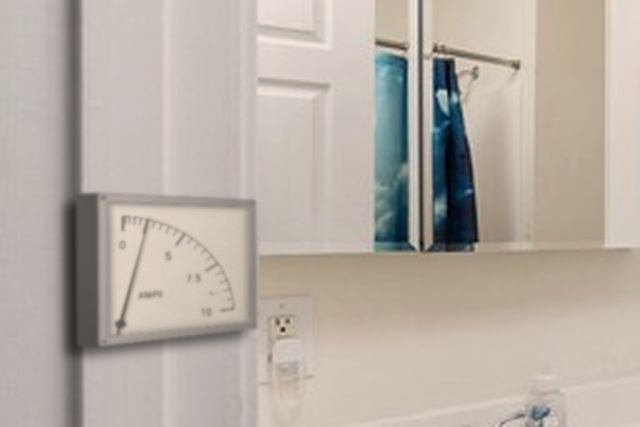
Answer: {"value": 2.5, "unit": "A"}
